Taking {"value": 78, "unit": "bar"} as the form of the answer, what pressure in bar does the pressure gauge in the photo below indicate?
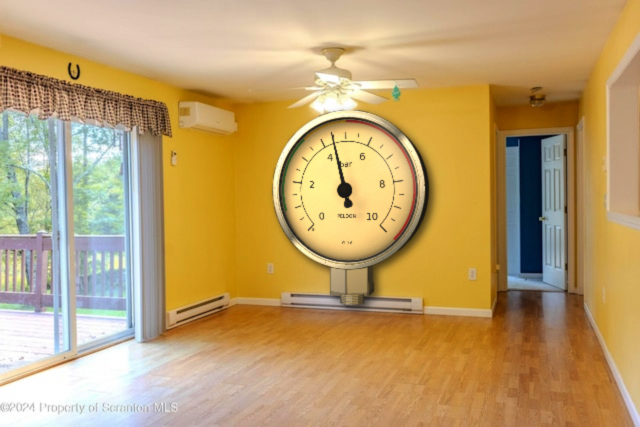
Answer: {"value": 4.5, "unit": "bar"}
